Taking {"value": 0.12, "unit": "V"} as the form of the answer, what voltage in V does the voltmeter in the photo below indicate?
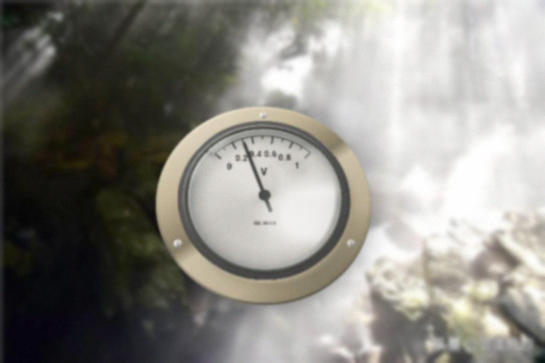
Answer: {"value": 0.3, "unit": "V"}
